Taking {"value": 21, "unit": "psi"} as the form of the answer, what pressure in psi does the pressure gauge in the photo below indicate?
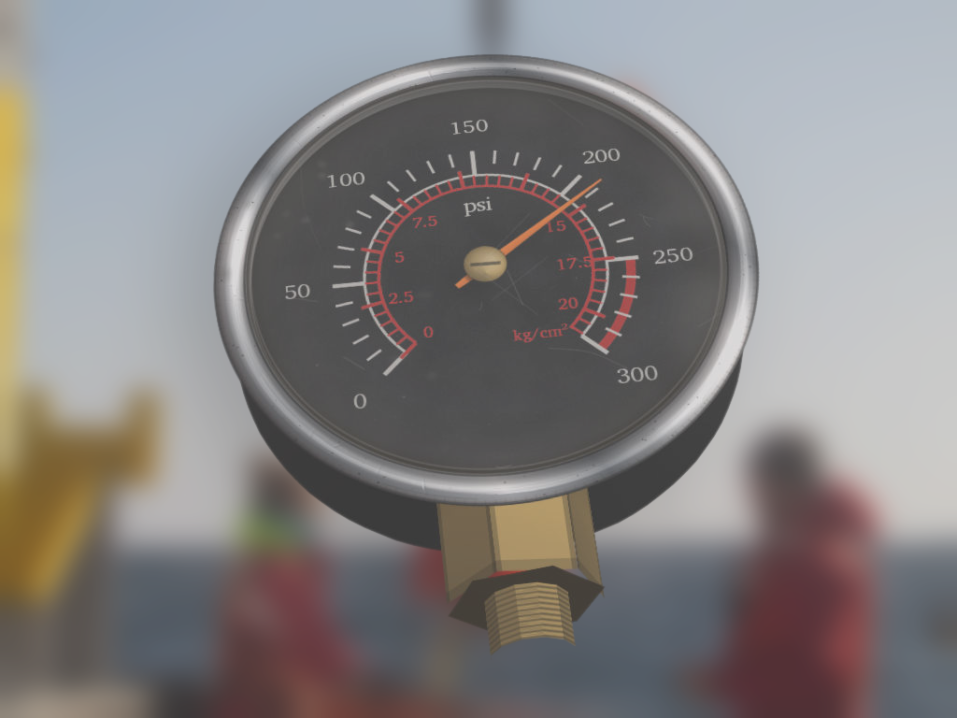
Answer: {"value": 210, "unit": "psi"}
